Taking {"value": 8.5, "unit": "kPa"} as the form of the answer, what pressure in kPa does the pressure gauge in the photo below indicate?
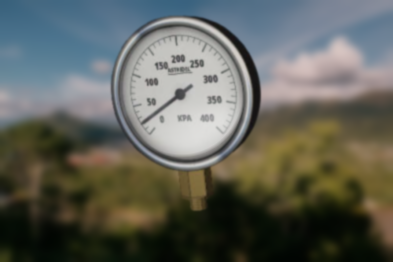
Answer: {"value": 20, "unit": "kPa"}
